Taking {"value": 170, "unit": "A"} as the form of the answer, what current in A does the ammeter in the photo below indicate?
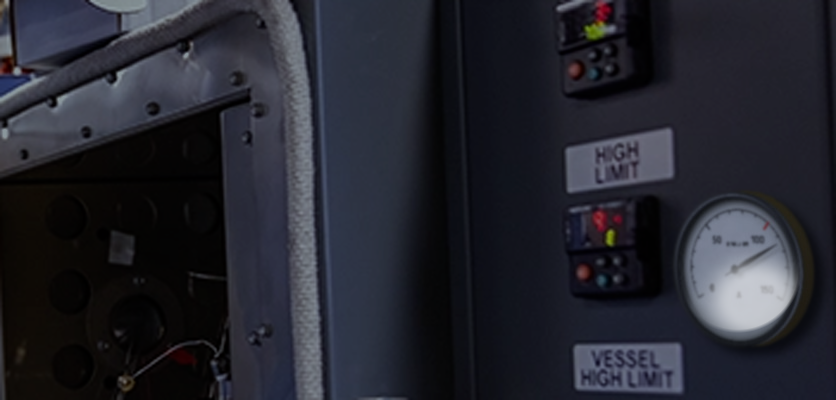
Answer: {"value": 115, "unit": "A"}
